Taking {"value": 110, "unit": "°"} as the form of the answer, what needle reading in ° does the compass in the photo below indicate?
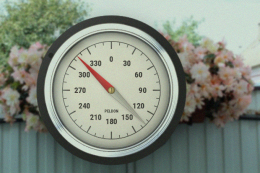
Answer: {"value": 315, "unit": "°"}
